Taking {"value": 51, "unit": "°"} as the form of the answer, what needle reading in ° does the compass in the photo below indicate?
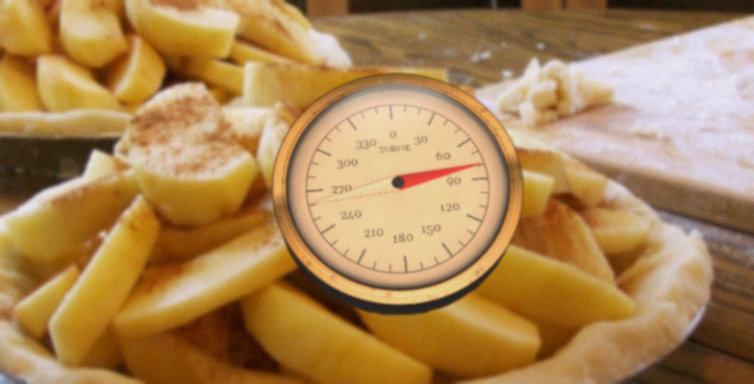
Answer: {"value": 80, "unit": "°"}
